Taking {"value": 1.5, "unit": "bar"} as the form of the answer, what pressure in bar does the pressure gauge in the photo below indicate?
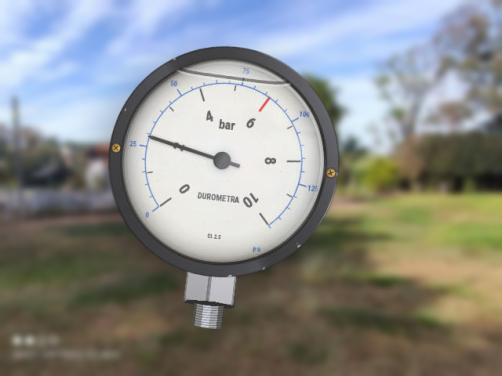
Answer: {"value": 2, "unit": "bar"}
